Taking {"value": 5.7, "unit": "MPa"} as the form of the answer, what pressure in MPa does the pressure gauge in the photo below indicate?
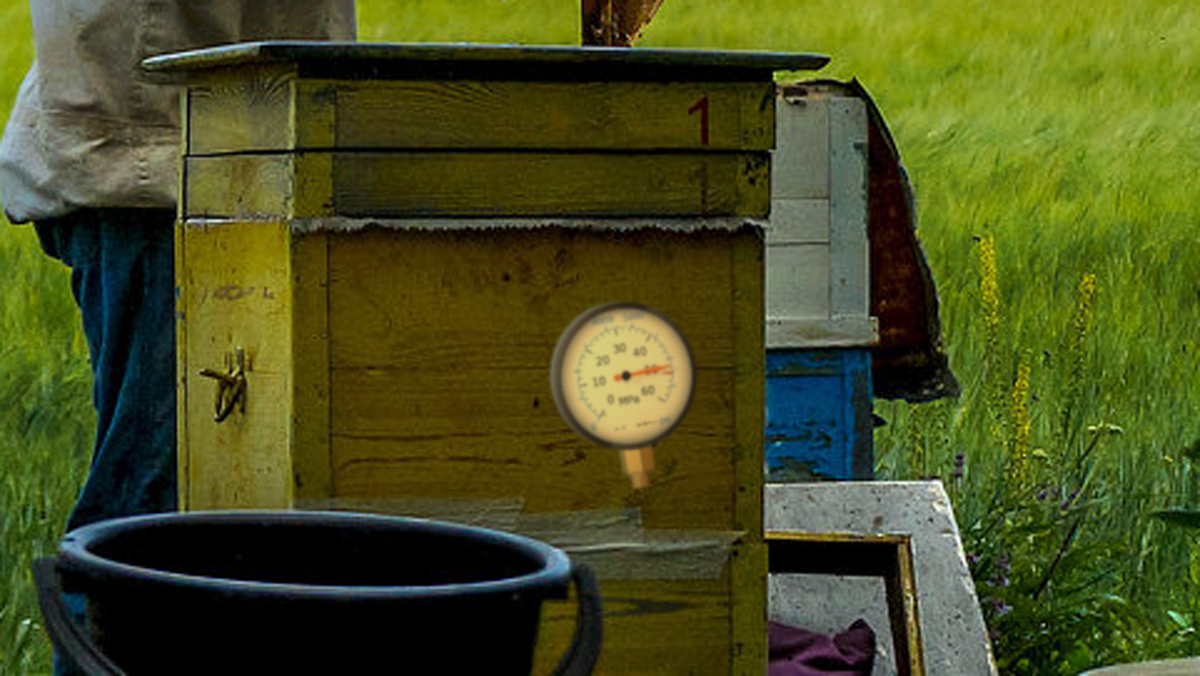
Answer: {"value": 50, "unit": "MPa"}
